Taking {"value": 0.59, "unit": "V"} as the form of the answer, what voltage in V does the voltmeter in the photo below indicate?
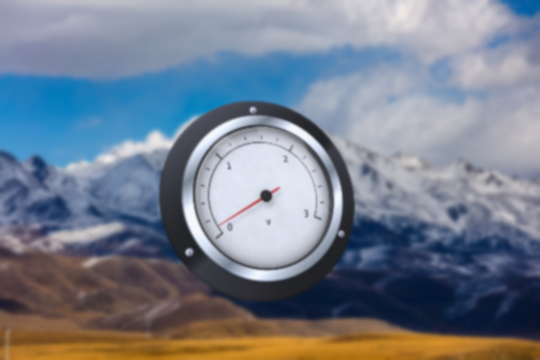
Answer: {"value": 0.1, "unit": "V"}
